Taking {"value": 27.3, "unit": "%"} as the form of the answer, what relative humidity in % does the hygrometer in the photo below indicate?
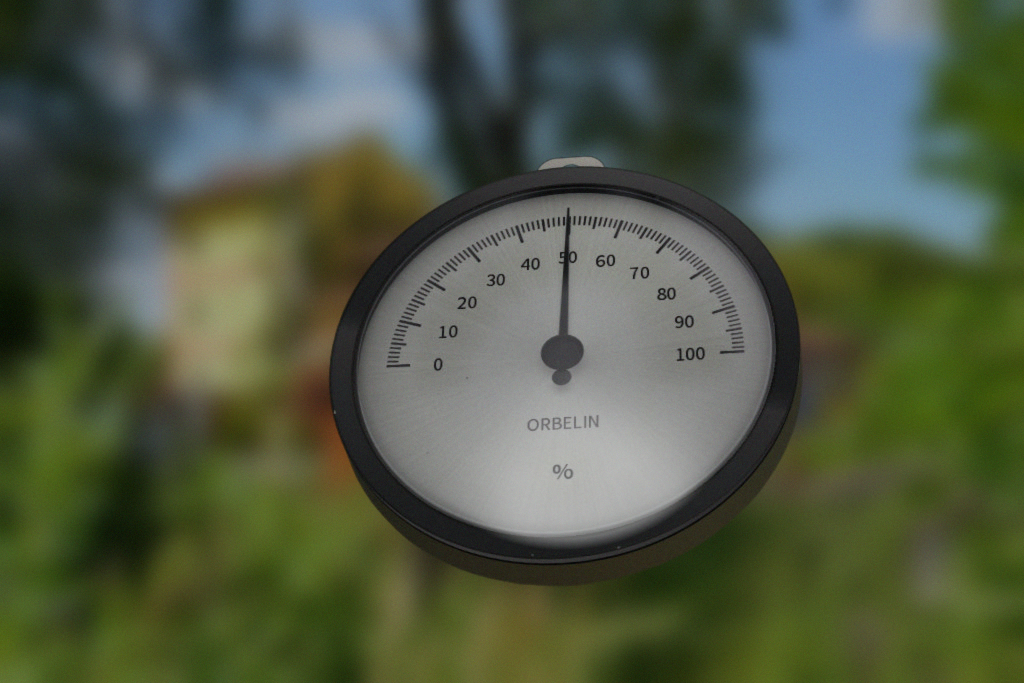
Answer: {"value": 50, "unit": "%"}
